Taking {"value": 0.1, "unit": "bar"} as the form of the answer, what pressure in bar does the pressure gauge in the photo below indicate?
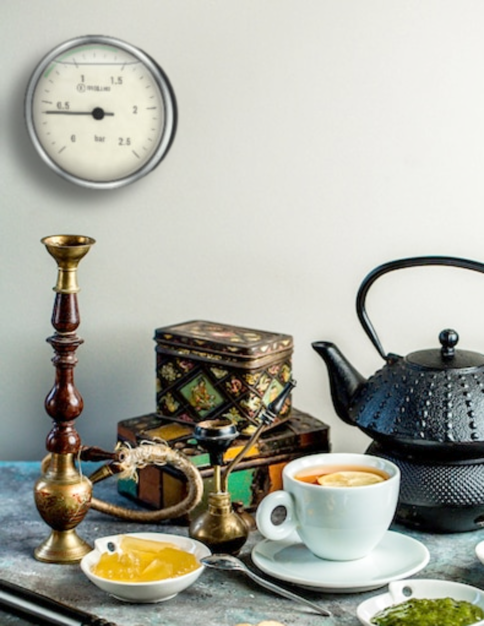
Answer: {"value": 0.4, "unit": "bar"}
